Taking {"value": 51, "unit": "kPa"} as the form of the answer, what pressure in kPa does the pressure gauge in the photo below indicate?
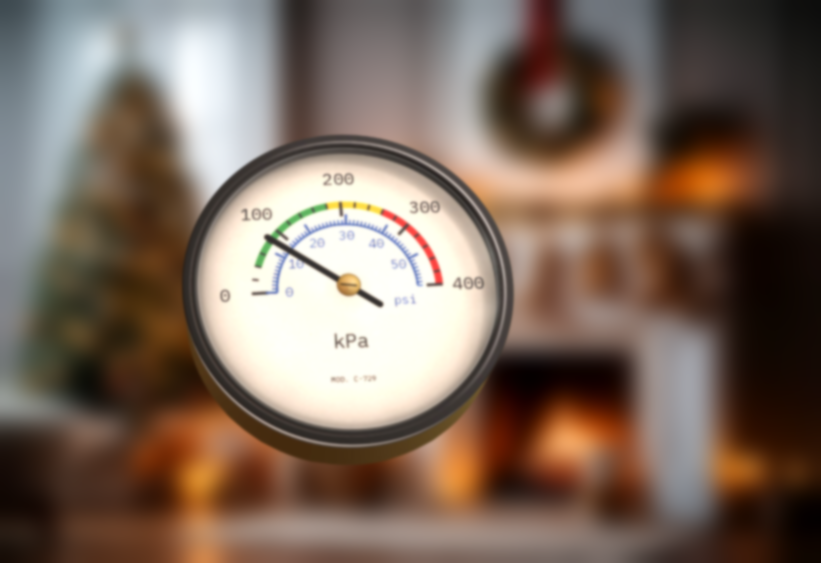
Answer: {"value": 80, "unit": "kPa"}
